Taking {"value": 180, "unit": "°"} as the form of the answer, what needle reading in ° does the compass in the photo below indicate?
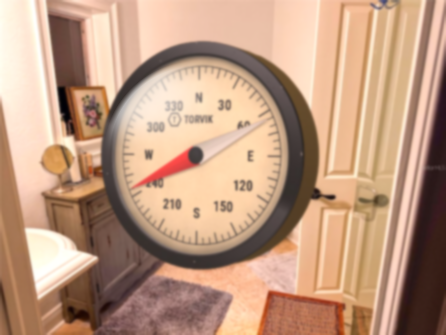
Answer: {"value": 245, "unit": "°"}
